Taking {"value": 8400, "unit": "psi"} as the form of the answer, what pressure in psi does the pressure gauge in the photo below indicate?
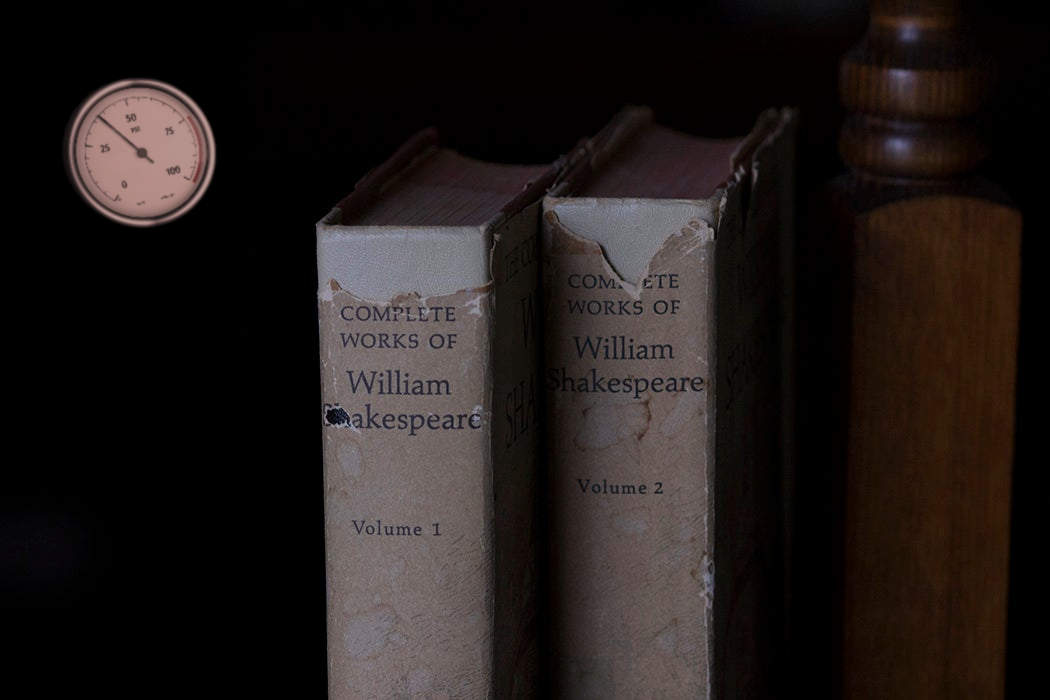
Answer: {"value": 37.5, "unit": "psi"}
